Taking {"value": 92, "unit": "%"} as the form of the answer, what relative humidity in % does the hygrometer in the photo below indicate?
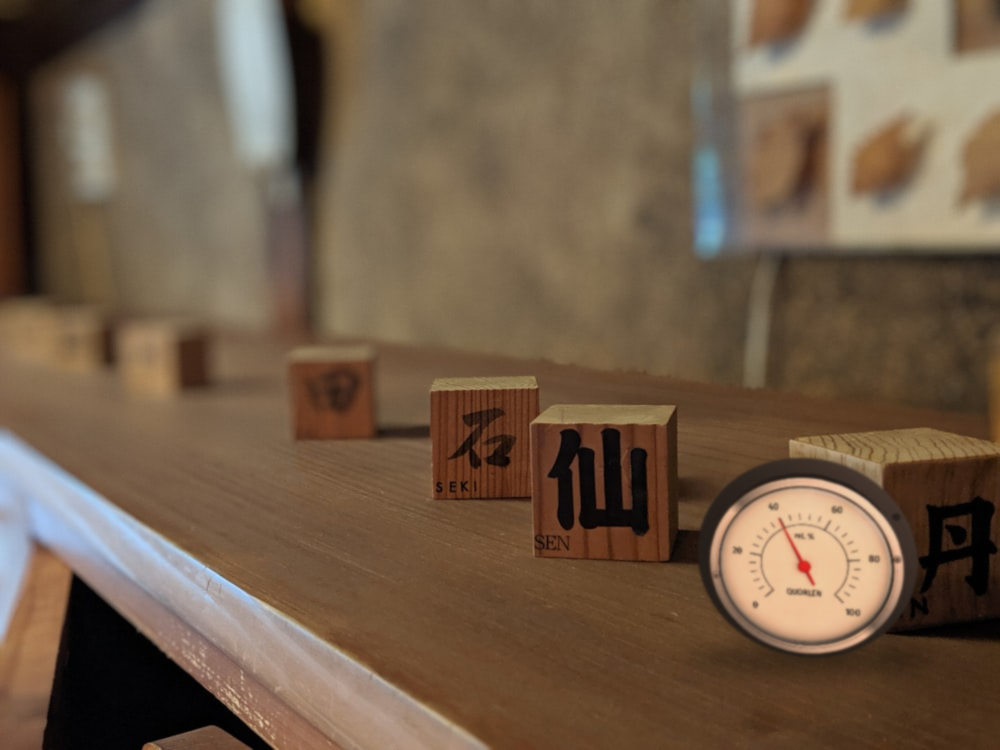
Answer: {"value": 40, "unit": "%"}
